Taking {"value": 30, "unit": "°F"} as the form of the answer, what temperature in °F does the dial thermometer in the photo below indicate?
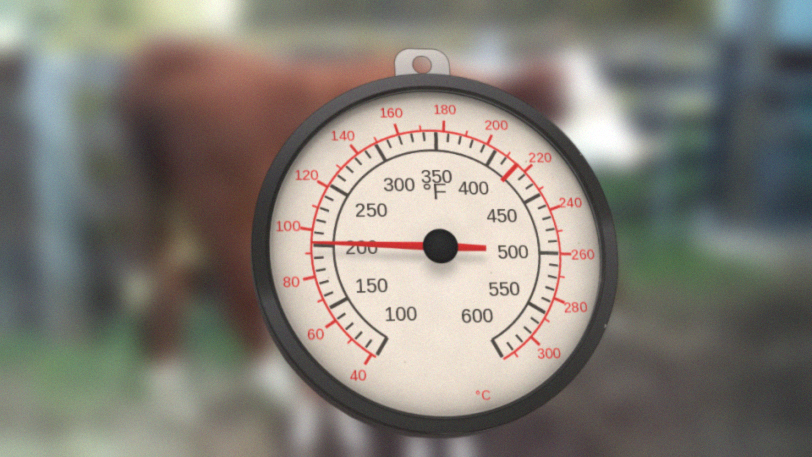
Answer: {"value": 200, "unit": "°F"}
